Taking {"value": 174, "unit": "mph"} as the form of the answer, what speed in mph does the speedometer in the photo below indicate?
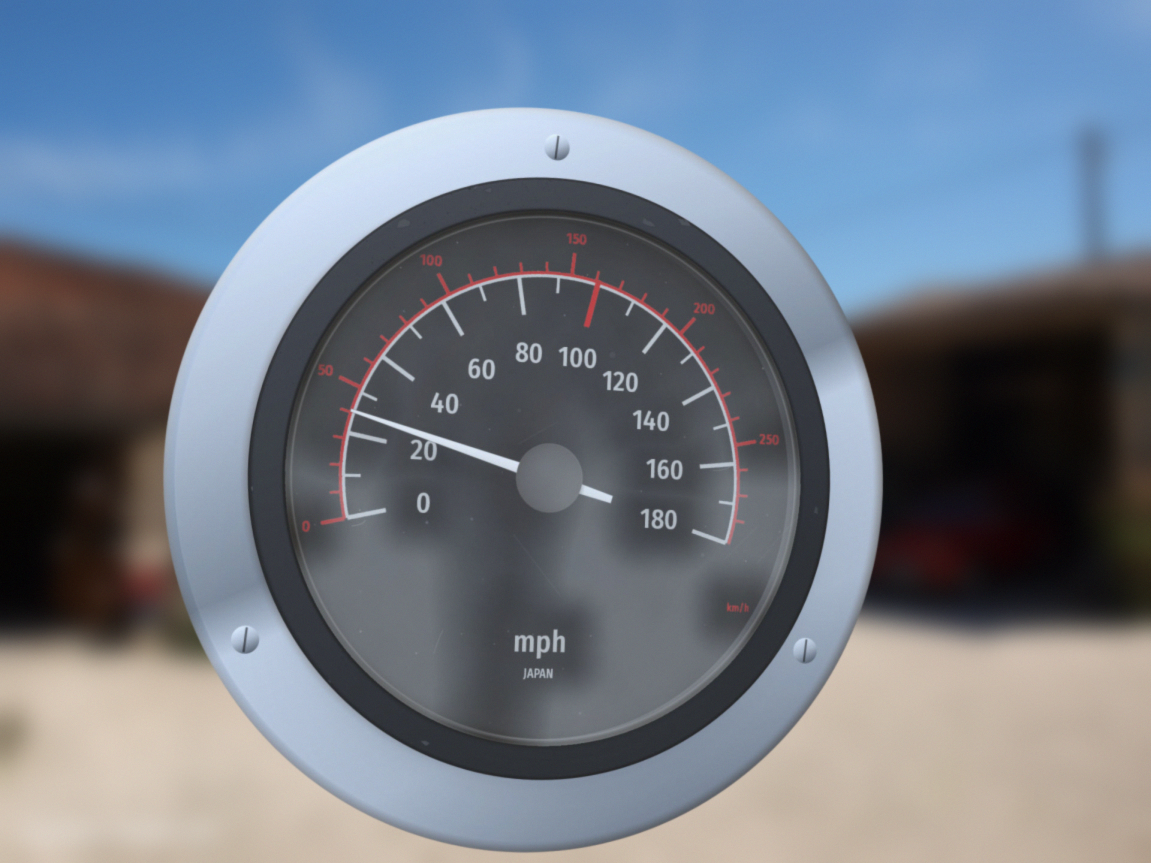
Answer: {"value": 25, "unit": "mph"}
